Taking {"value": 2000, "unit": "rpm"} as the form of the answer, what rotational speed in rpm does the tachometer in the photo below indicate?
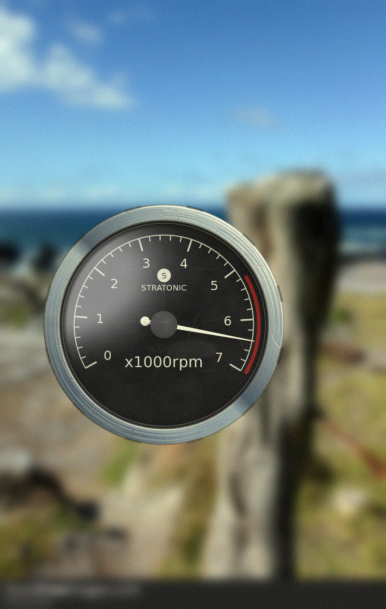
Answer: {"value": 6400, "unit": "rpm"}
